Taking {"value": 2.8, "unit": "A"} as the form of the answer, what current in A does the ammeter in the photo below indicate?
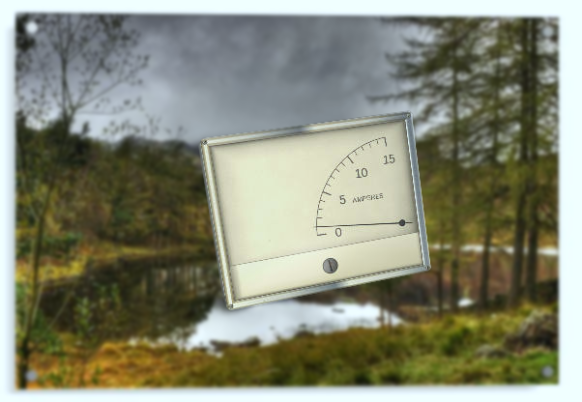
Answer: {"value": 1, "unit": "A"}
